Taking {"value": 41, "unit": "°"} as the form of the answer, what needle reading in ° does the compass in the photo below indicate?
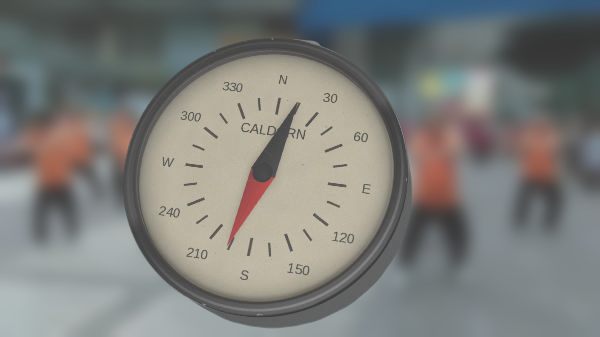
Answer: {"value": 195, "unit": "°"}
